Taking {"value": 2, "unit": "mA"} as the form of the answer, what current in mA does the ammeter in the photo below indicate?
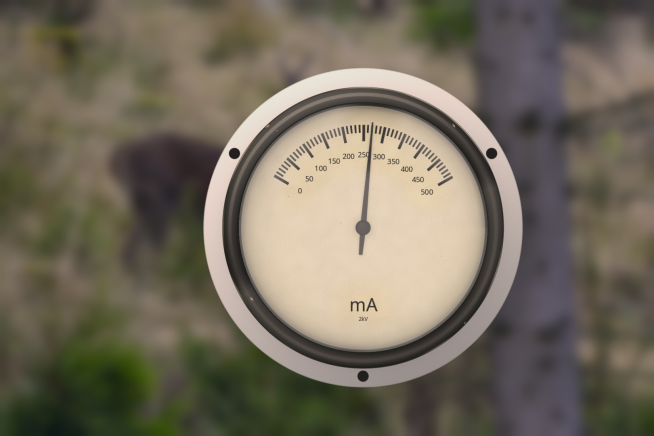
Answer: {"value": 270, "unit": "mA"}
